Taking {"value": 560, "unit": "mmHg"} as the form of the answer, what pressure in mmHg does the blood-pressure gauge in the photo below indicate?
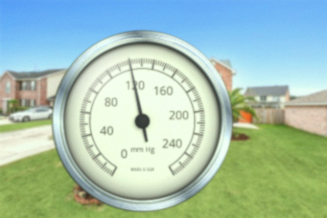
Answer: {"value": 120, "unit": "mmHg"}
